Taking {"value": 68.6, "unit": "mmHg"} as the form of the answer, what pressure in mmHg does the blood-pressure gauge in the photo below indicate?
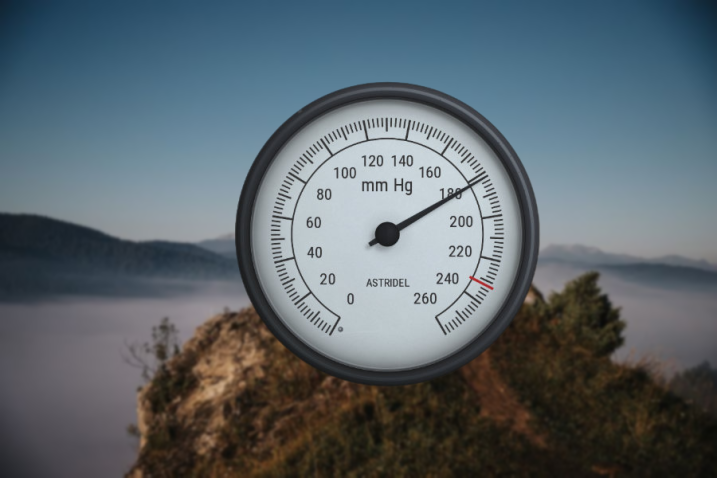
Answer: {"value": 182, "unit": "mmHg"}
